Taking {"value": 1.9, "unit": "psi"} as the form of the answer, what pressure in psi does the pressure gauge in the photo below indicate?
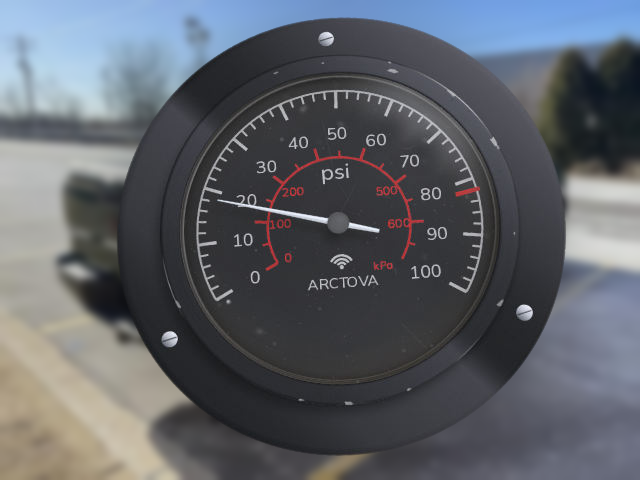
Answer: {"value": 18, "unit": "psi"}
